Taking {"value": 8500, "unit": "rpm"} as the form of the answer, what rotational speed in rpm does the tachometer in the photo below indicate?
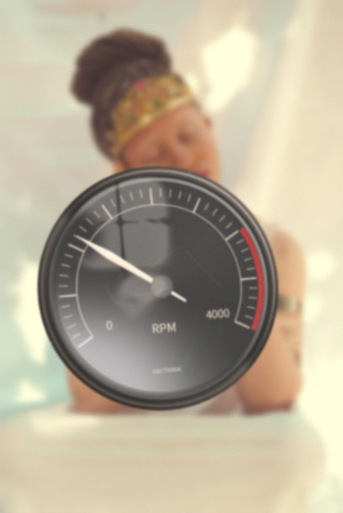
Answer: {"value": 1100, "unit": "rpm"}
